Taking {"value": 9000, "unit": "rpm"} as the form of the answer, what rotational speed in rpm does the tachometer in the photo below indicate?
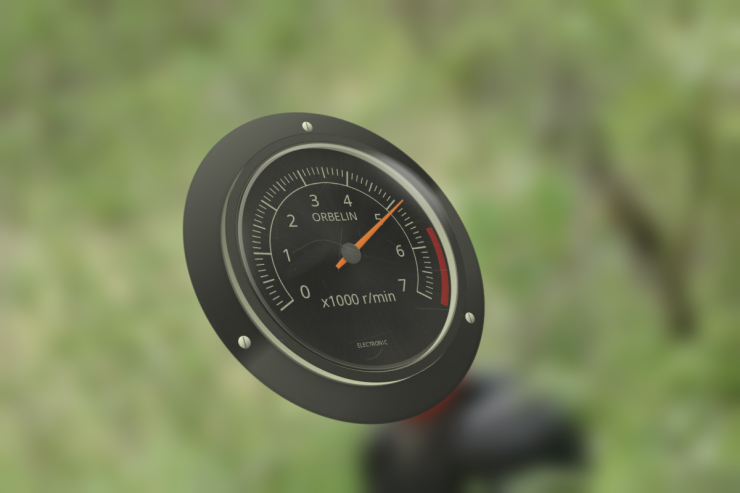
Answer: {"value": 5100, "unit": "rpm"}
